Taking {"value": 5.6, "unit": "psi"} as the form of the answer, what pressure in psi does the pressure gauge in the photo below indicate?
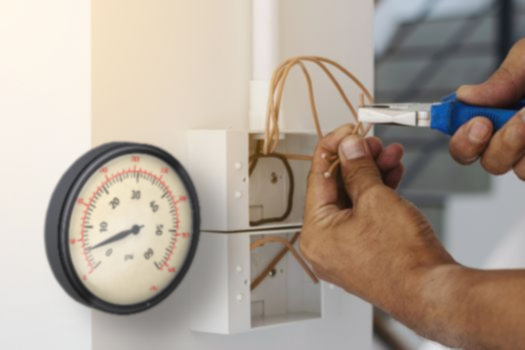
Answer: {"value": 5, "unit": "psi"}
